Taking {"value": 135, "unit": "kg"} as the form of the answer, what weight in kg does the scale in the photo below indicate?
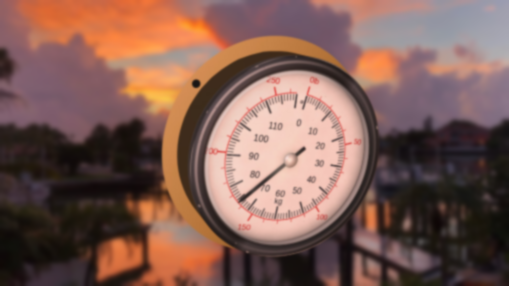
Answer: {"value": 75, "unit": "kg"}
